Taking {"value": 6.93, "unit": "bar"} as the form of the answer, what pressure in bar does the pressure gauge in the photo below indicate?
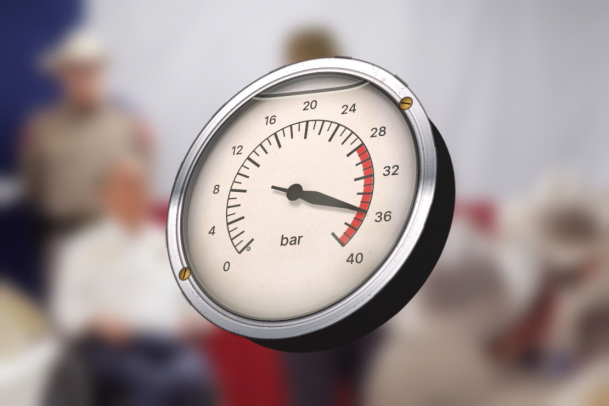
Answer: {"value": 36, "unit": "bar"}
